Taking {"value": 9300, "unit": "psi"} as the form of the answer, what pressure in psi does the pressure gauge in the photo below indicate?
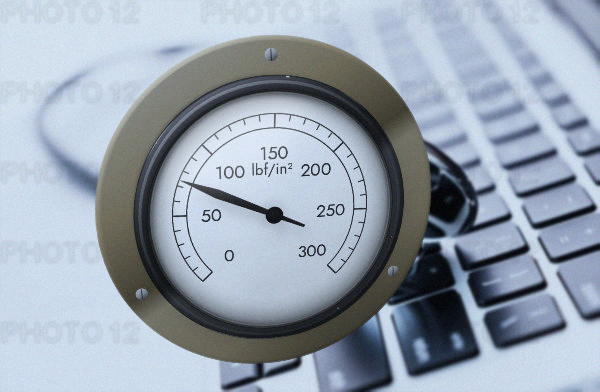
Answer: {"value": 75, "unit": "psi"}
